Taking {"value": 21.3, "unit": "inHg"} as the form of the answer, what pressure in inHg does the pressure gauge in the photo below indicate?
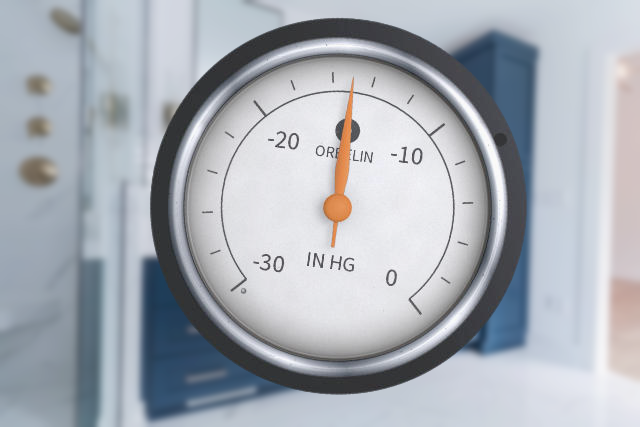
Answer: {"value": -15, "unit": "inHg"}
